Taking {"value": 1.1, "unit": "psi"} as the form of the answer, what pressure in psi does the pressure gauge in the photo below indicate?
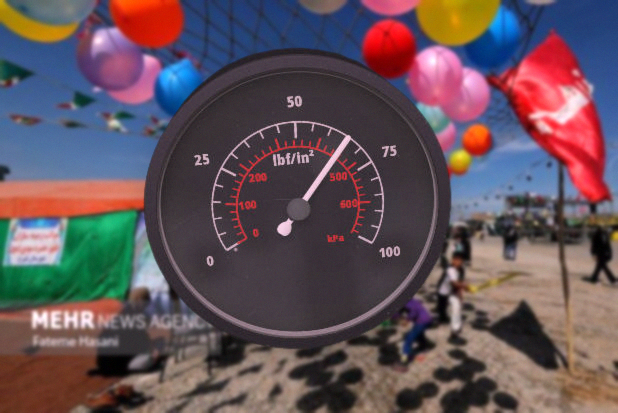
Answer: {"value": 65, "unit": "psi"}
